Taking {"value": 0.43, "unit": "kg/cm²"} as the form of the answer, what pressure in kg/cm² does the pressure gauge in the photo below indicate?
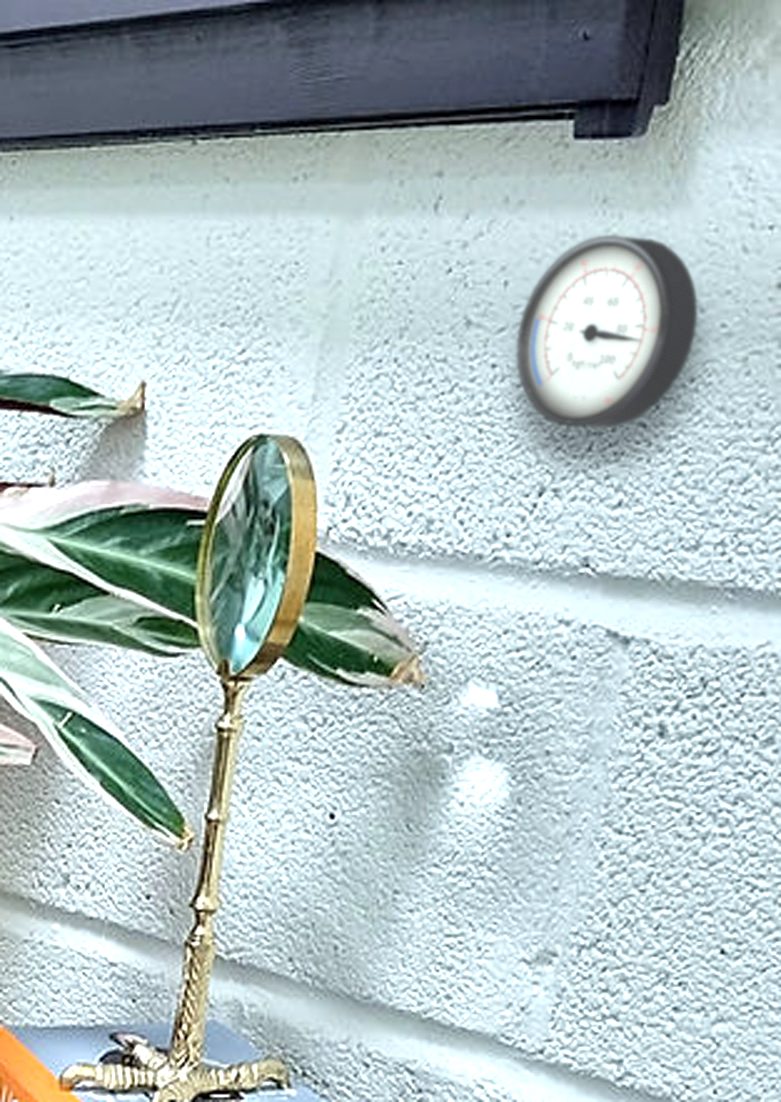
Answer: {"value": 85, "unit": "kg/cm²"}
